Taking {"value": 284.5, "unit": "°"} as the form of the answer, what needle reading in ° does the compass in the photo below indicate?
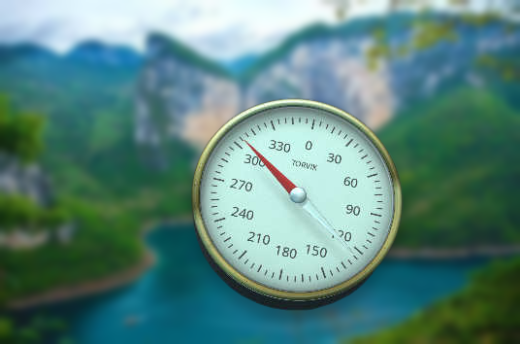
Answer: {"value": 305, "unit": "°"}
